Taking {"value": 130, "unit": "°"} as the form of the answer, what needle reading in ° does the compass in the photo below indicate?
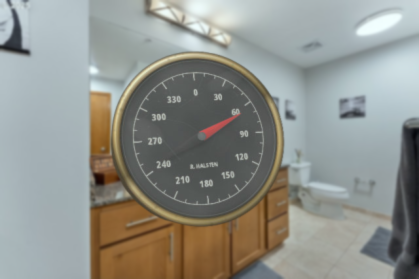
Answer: {"value": 65, "unit": "°"}
